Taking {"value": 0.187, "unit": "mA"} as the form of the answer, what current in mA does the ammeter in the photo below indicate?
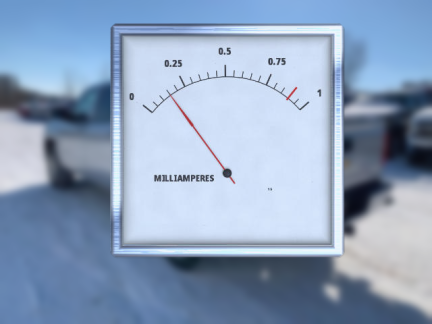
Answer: {"value": 0.15, "unit": "mA"}
